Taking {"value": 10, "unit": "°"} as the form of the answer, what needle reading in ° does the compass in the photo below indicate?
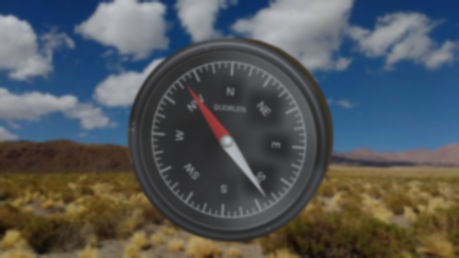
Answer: {"value": 320, "unit": "°"}
